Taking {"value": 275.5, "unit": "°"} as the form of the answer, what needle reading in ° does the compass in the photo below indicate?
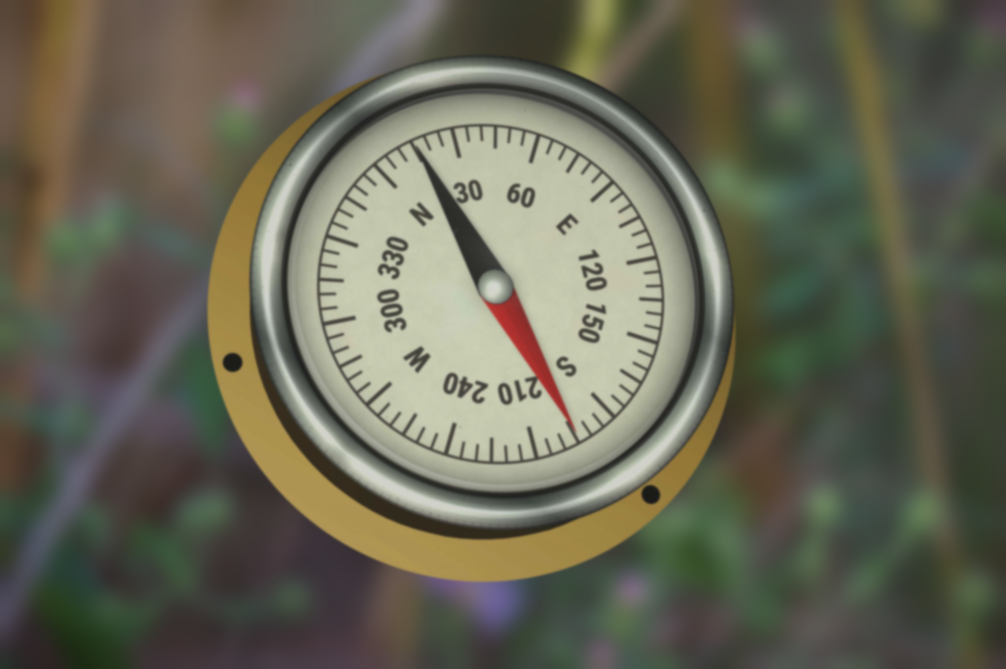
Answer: {"value": 195, "unit": "°"}
